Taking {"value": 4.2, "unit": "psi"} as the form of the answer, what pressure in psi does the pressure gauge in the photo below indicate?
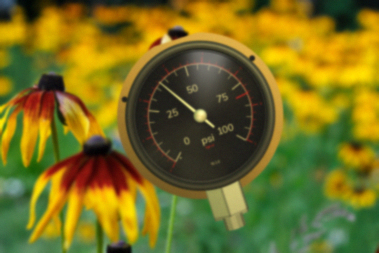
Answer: {"value": 37.5, "unit": "psi"}
